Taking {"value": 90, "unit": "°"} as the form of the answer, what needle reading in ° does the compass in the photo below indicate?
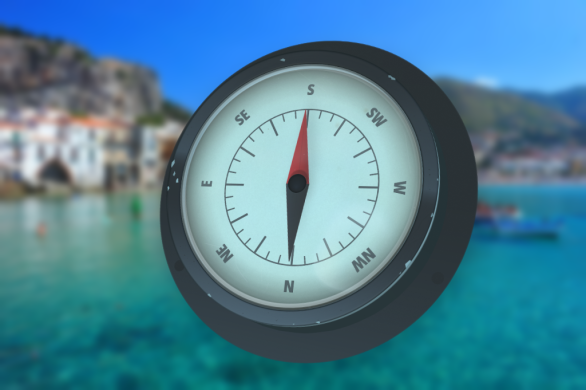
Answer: {"value": 180, "unit": "°"}
